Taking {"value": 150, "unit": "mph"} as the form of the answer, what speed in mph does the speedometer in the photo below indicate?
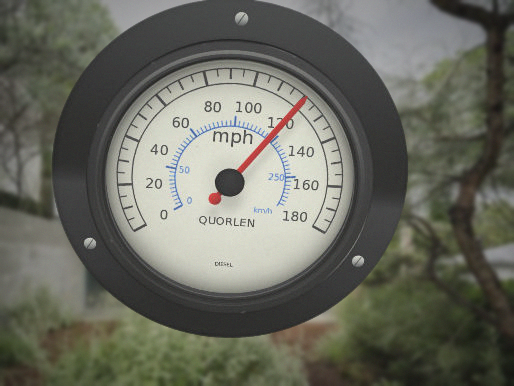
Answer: {"value": 120, "unit": "mph"}
